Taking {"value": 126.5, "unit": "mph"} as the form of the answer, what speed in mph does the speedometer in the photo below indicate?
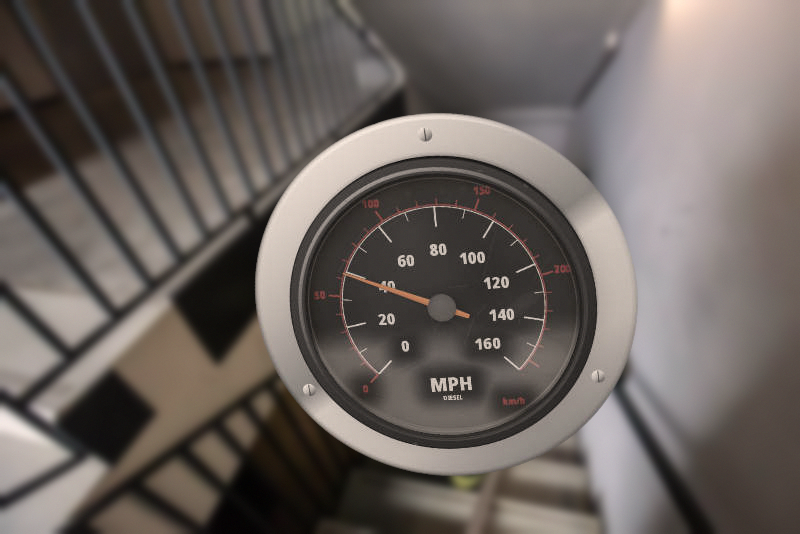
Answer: {"value": 40, "unit": "mph"}
